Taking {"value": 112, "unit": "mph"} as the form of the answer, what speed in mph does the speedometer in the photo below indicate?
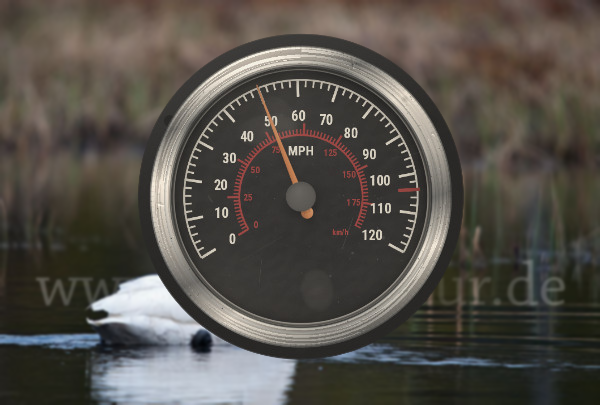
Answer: {"value": 50, "unit": "mph"}
